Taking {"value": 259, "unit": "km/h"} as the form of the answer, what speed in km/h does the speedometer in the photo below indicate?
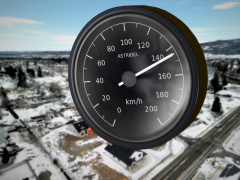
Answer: {"value": 145, "unit": "km/h"}
